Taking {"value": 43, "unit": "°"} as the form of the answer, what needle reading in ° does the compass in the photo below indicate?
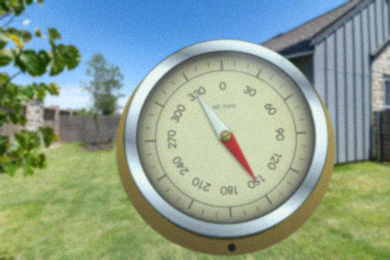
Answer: {"value": 150, "unit": "°"}
